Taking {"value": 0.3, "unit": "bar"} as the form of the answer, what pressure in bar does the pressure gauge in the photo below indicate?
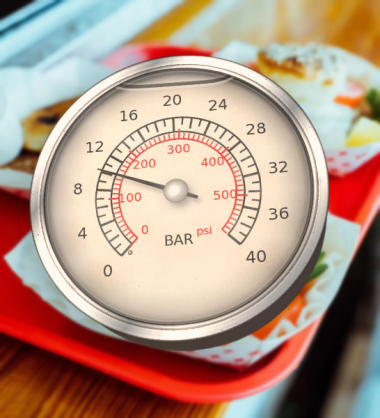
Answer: {"value": 10, "unit": "bar"}
